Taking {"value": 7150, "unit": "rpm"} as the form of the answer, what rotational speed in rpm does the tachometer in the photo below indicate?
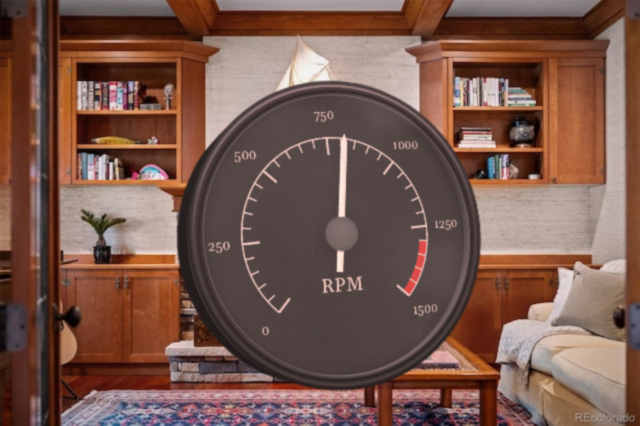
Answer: {"value": 800, "unit": "rpm"}
